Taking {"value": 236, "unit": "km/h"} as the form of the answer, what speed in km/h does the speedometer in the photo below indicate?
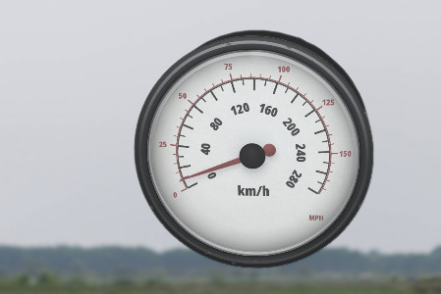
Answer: {"value": 10, "unit": "km/h"}
